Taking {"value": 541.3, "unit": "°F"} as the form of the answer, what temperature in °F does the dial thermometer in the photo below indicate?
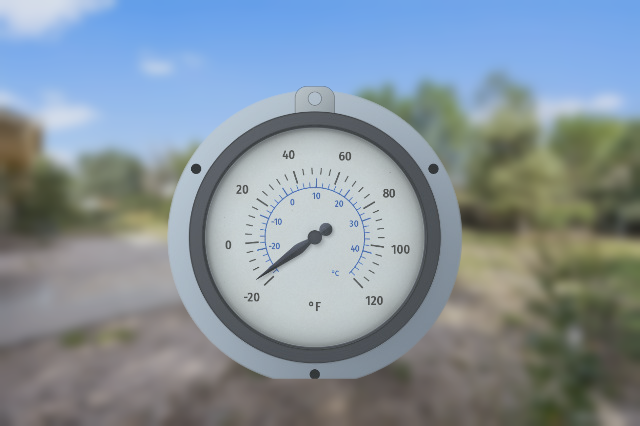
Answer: {"value": -16, "unit": "°F"}
